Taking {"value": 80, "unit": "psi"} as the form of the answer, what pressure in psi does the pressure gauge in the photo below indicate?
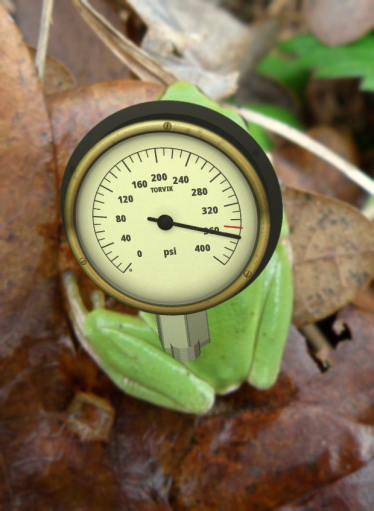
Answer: {"value": 360, "unit": "psi"}
